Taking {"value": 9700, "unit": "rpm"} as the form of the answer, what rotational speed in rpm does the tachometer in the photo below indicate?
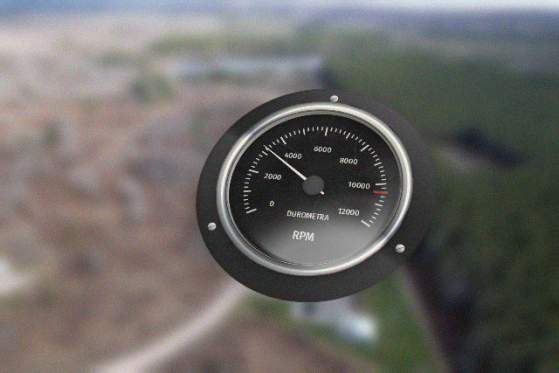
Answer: {"value": 3200, "unit": "rpm"}
